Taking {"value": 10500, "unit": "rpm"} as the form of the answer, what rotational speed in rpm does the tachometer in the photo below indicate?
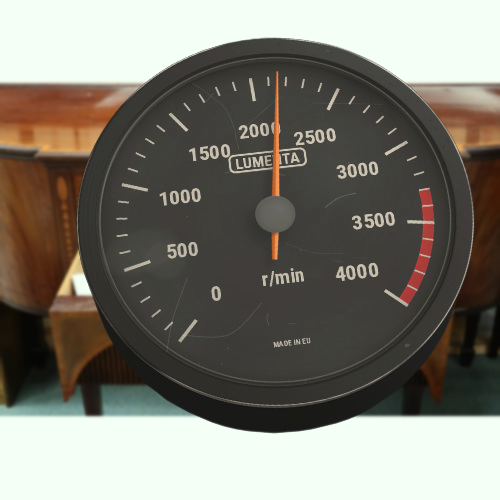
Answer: {"value": 2150, "unit": "rpm"}
